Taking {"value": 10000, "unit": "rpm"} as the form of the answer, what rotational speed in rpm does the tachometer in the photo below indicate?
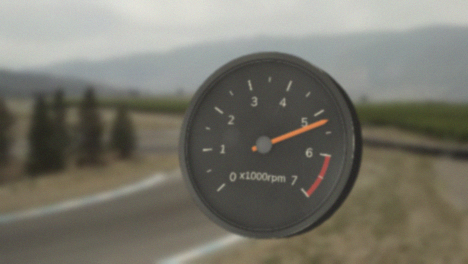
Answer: {"value": 5250, "unit": "rpm"}
